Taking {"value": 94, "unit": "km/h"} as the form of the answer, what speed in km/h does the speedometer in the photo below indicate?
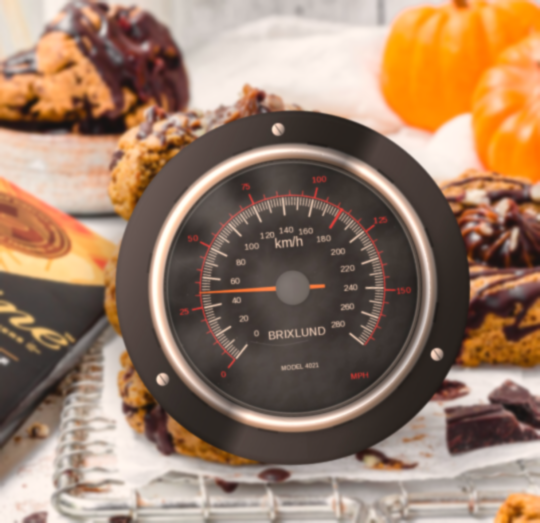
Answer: {"value": 50, "unit": "km/h"}
